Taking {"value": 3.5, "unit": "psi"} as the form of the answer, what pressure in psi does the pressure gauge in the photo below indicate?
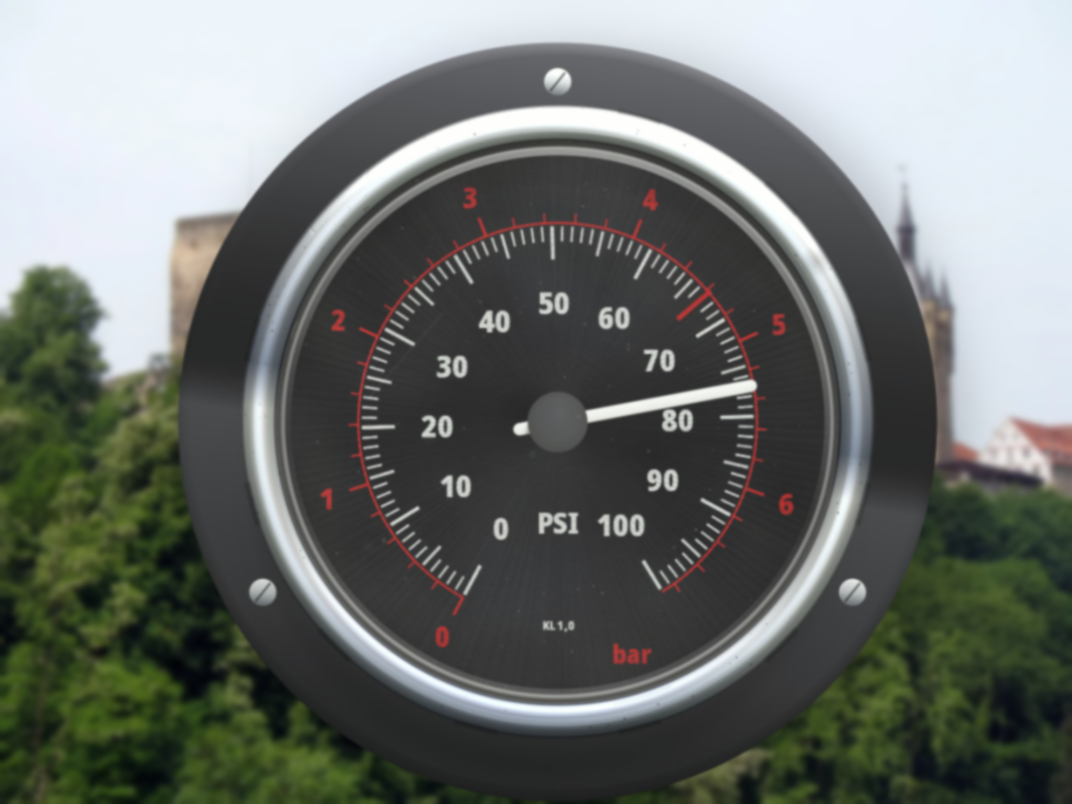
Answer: {"value": 77, "unit": "psi"}
